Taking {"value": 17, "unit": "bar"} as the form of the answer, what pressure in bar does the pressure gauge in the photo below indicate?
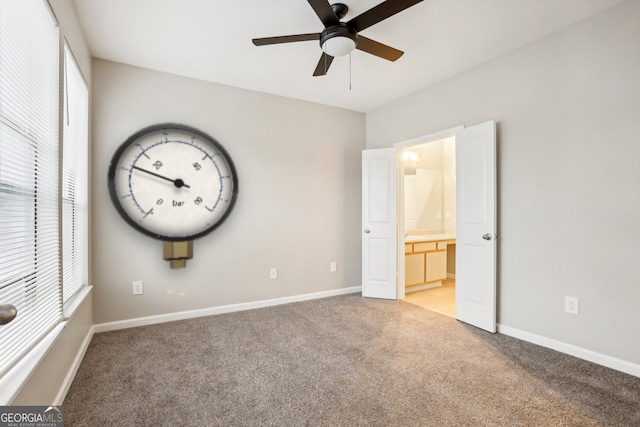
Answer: {"value": 15, "unit": "bar"}
